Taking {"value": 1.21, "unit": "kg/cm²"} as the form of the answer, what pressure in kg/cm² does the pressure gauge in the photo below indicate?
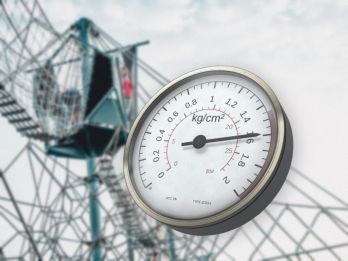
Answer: {"value": 1.6, "unit": "kg/cm²"}
